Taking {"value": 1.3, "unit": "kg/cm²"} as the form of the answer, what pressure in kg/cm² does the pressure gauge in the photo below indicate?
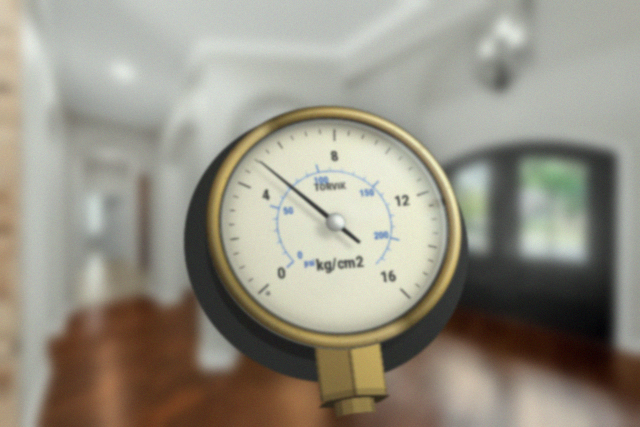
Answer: {"value": 5, "unit": "kg/cm²"}
